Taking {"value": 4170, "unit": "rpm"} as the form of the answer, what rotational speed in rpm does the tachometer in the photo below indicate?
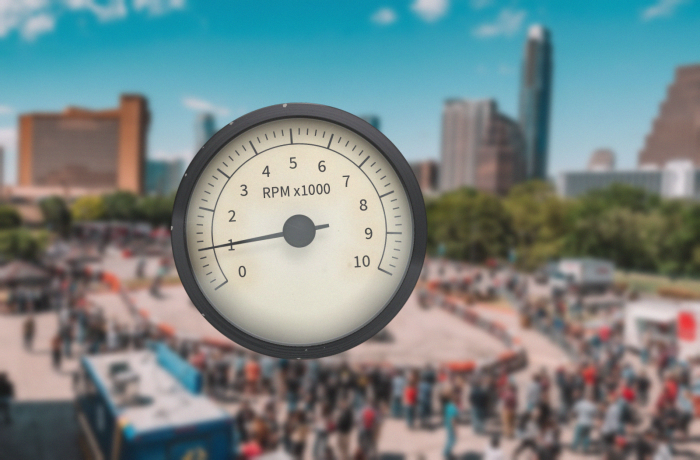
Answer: {"value": 1000, "unit": "rpm"}
